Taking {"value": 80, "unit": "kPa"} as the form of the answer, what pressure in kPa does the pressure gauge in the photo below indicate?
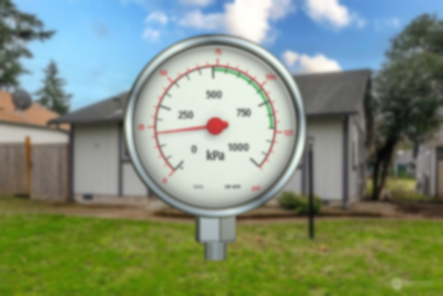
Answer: {"value": 150, "unit": "kPa"}
